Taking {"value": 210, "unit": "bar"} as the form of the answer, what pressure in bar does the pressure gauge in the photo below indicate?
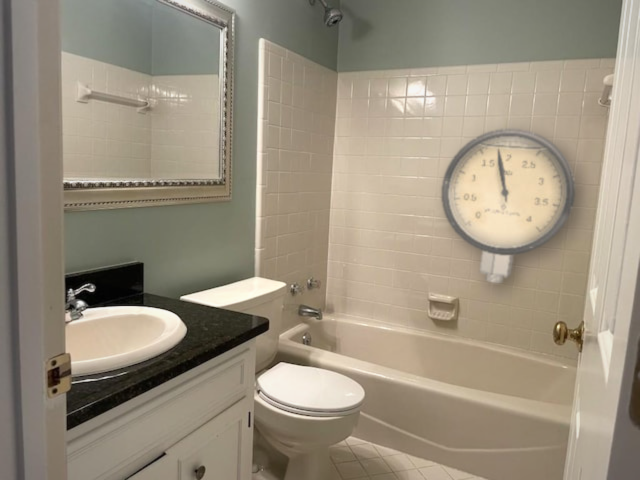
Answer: {"value": 1.8, "unit": "bar"}
